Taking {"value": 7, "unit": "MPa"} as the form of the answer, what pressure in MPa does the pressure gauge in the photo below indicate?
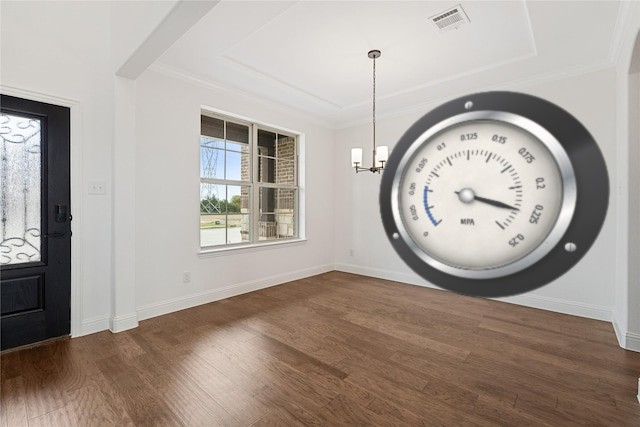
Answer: {"value": 0.225, "unit": "MPa"}
